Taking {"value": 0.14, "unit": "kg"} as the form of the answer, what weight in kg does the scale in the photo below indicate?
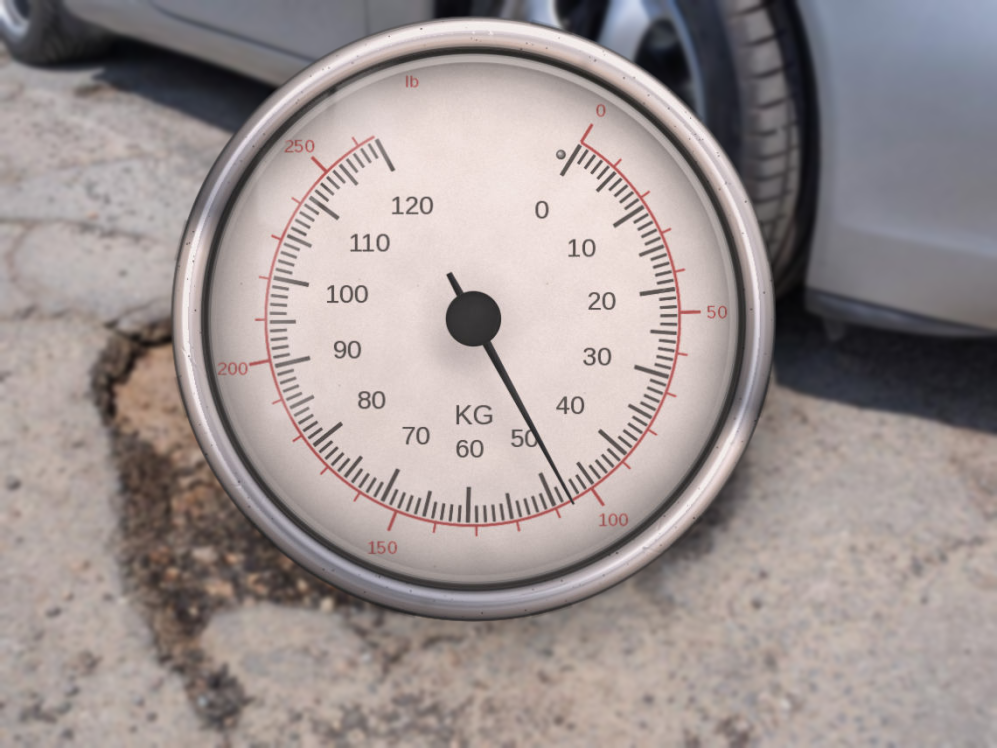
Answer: {"value": 48, "unit": "kg"}
